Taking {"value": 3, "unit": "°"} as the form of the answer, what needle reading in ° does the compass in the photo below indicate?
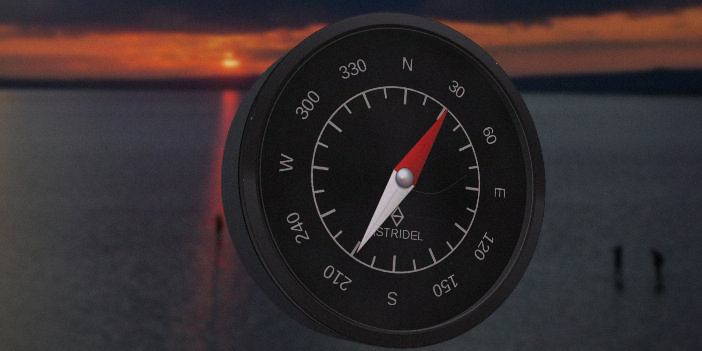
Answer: {"value": 30, "unit": "°"}
